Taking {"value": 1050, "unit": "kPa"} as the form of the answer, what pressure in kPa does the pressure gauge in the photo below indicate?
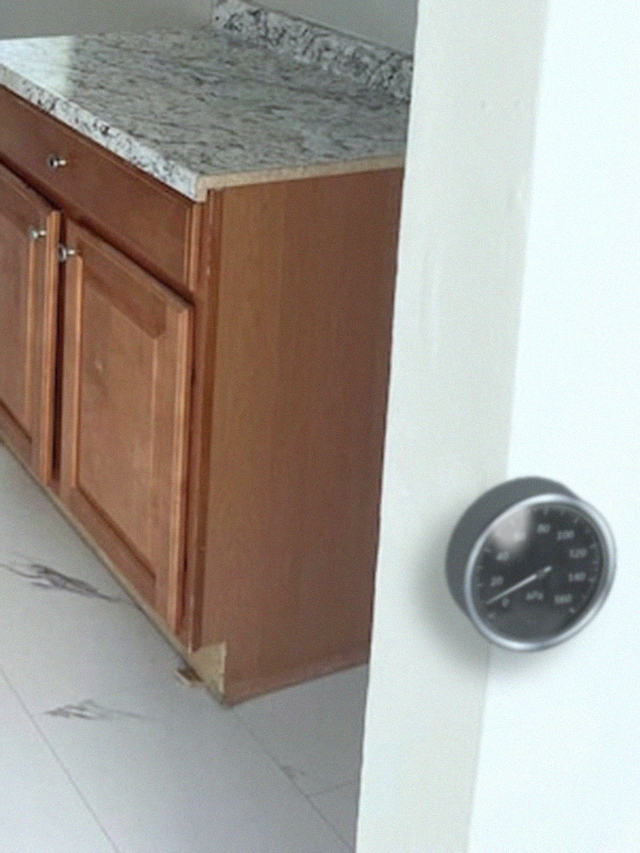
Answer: {"value": 10, "unit": "kPa"}
